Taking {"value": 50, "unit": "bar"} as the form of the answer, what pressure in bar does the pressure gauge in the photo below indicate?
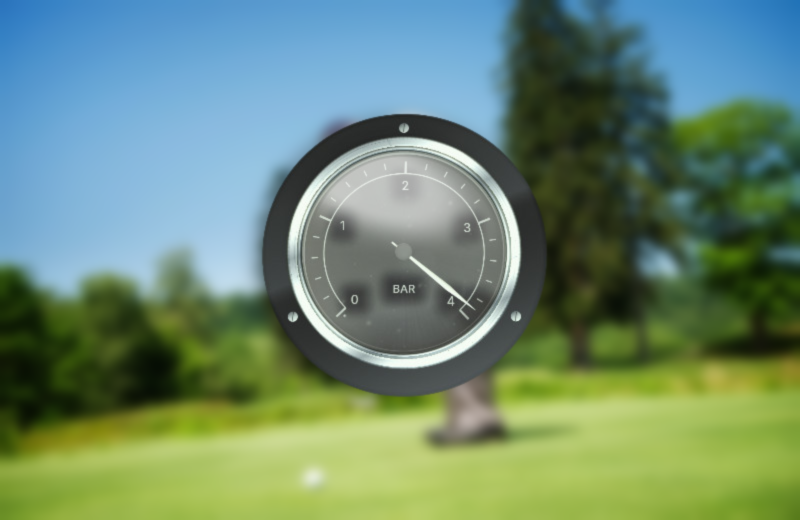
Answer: {"value": 3.9, "unit": "bar"}
